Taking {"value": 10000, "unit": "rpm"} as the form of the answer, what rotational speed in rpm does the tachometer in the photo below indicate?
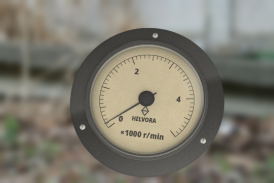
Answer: {"value": 100, "unit": "rpm"}
